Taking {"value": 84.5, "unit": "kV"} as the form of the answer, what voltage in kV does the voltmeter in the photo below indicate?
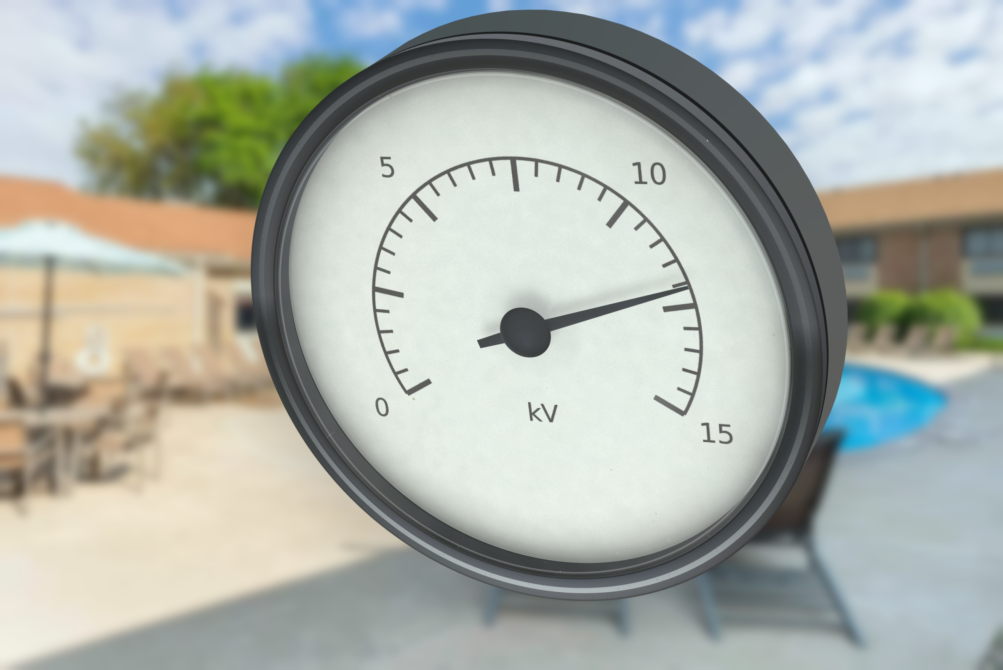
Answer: {"value": 12, "unit": "kV"}
